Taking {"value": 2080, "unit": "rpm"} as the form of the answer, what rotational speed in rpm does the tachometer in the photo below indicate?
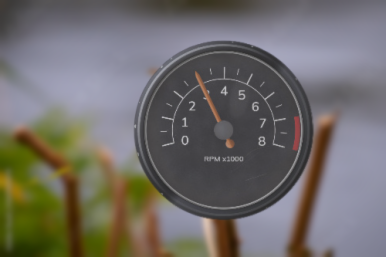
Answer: {"value": 3000, "unit": "rpm"}
